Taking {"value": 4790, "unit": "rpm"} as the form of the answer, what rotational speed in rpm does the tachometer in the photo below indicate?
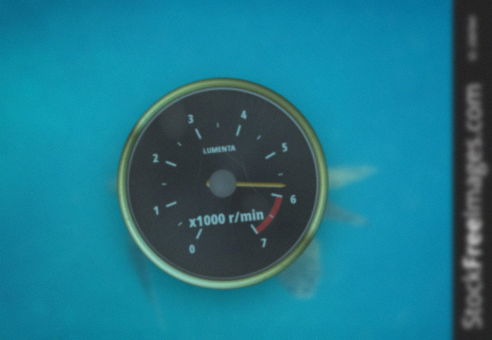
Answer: {"value": 5750, "unit": "rpm"}
